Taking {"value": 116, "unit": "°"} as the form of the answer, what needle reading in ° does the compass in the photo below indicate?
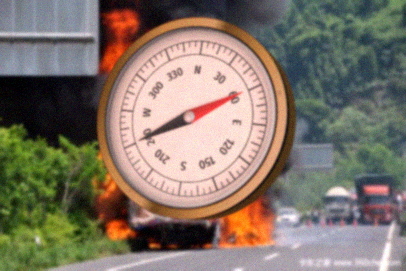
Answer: {"value": 60, "unit": "°"}
